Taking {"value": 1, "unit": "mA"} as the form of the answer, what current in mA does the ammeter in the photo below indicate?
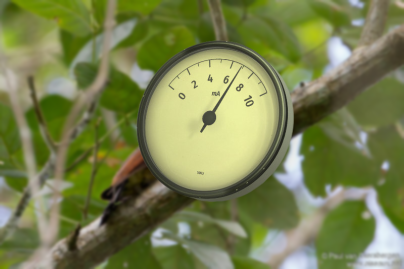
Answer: {"value": 7, "unit": "mA"}
